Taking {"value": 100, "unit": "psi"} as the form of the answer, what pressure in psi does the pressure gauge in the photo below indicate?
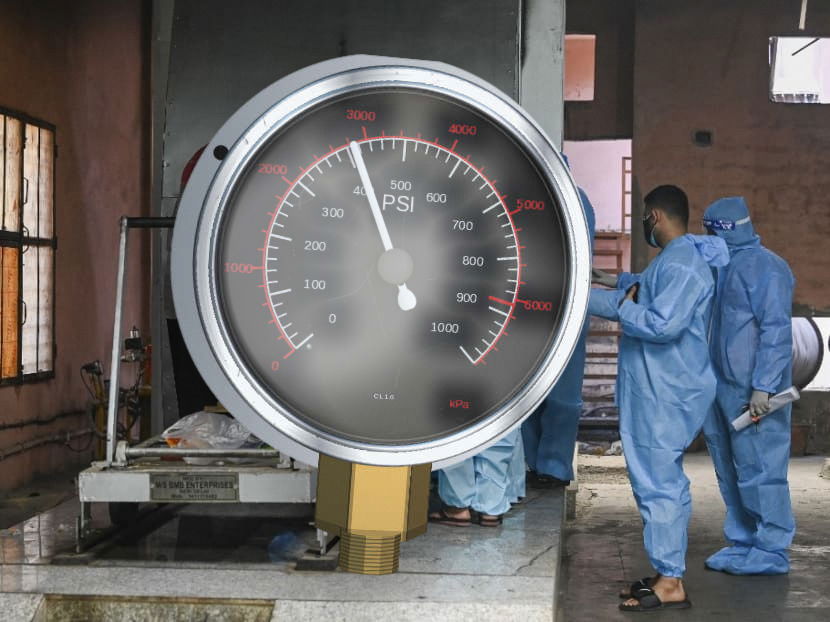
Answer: {"value": 410, "unit": "psi"}
